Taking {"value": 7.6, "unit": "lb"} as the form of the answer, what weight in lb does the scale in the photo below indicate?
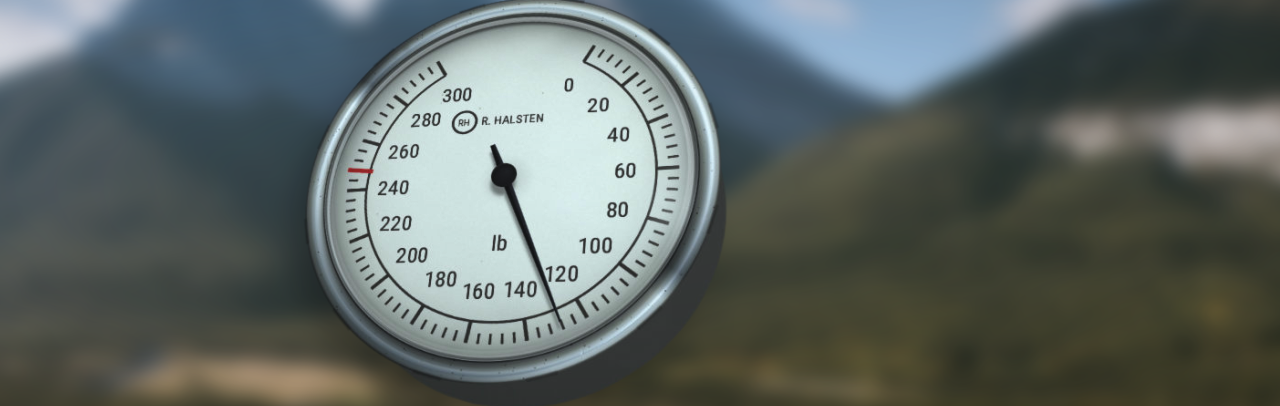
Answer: {"value": 128, "unit": "lb"}
